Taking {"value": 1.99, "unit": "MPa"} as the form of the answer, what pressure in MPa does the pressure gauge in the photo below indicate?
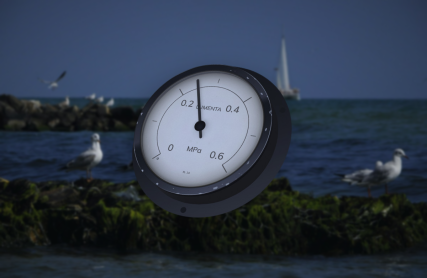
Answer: {"value": 0.25, "unit": "MPa"}
